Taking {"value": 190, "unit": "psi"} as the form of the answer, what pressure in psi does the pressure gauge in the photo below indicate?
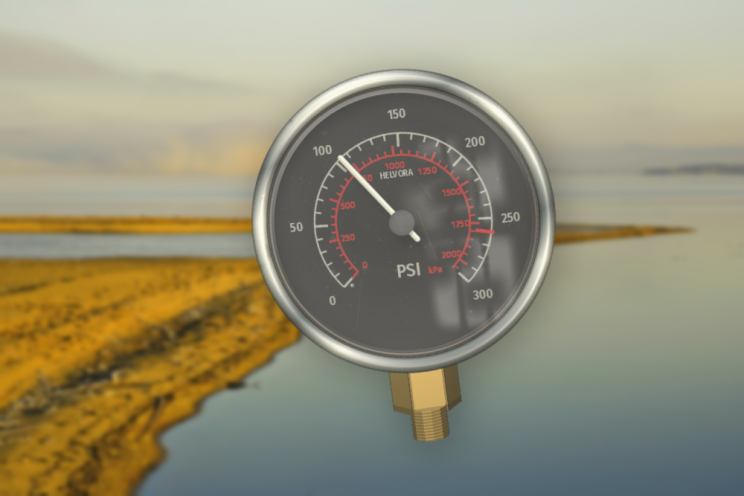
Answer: {"value": 105, "unit": "psi"}
